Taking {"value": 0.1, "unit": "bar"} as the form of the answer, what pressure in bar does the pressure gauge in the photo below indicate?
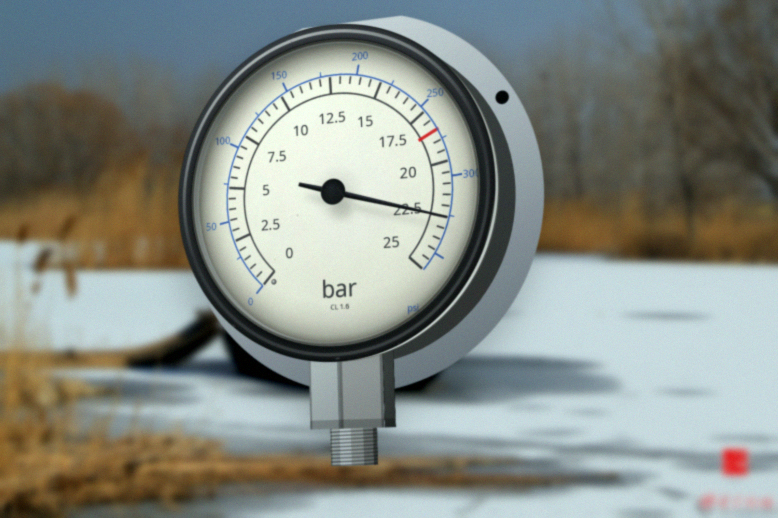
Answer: {"value": 22.5, "unit": "bar"}
